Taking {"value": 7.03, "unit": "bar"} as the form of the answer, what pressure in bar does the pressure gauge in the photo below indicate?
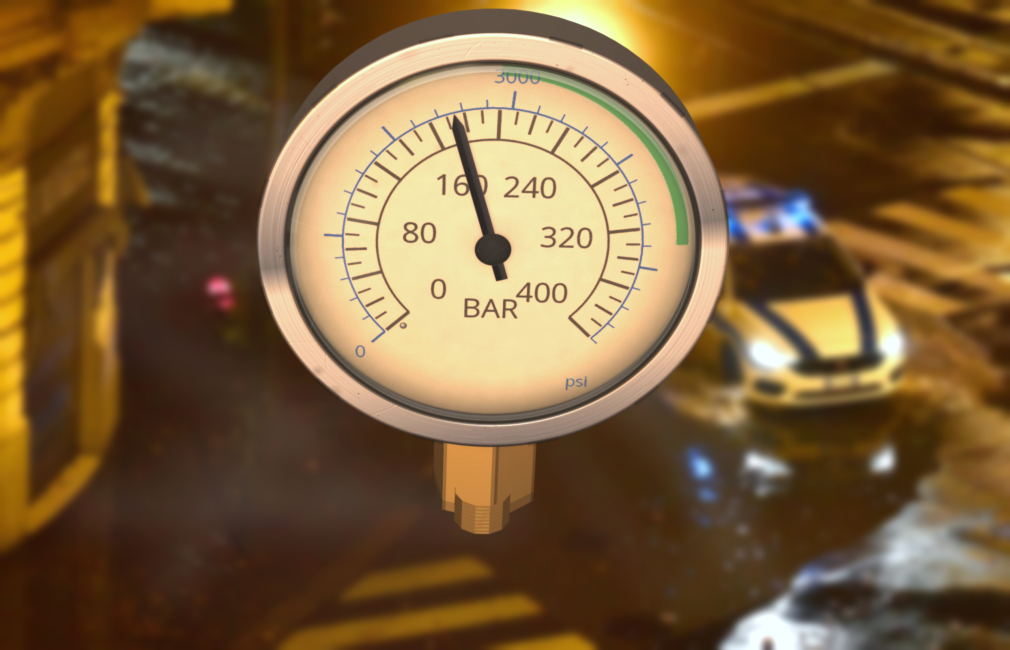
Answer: {"value": 175, "unit": "bar"}
